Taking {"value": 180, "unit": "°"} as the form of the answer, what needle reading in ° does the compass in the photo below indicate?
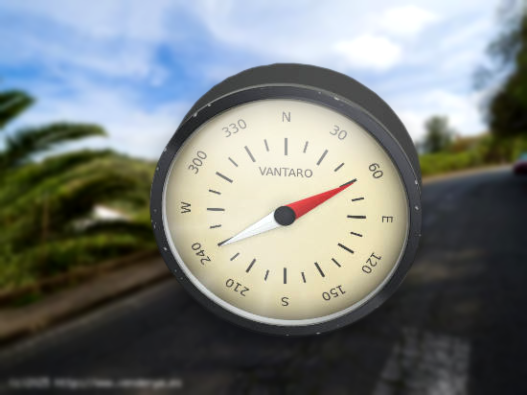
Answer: {"value": 60, "unit": "°"}
